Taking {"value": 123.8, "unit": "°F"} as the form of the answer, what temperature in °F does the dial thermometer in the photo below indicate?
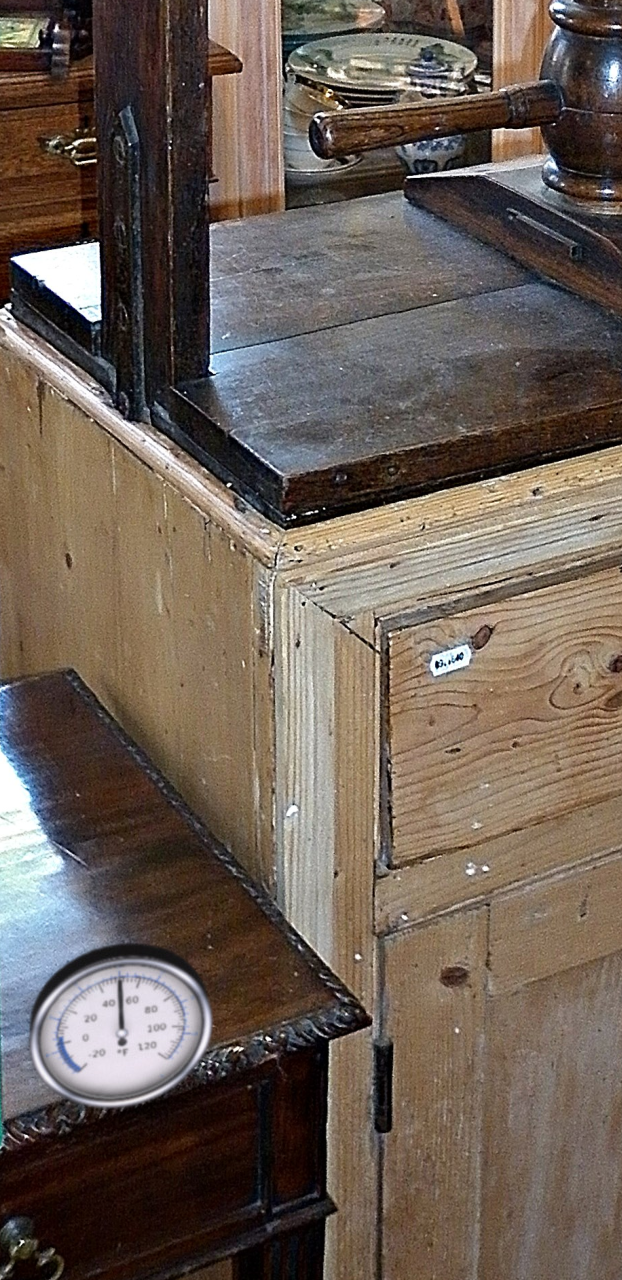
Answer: {"value": 50, "unit": "°F"}
